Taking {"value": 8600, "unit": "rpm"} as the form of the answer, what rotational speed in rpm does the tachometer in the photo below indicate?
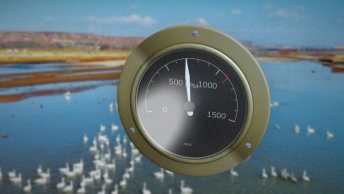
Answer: {"value": 700, "unit": "rpm"}
